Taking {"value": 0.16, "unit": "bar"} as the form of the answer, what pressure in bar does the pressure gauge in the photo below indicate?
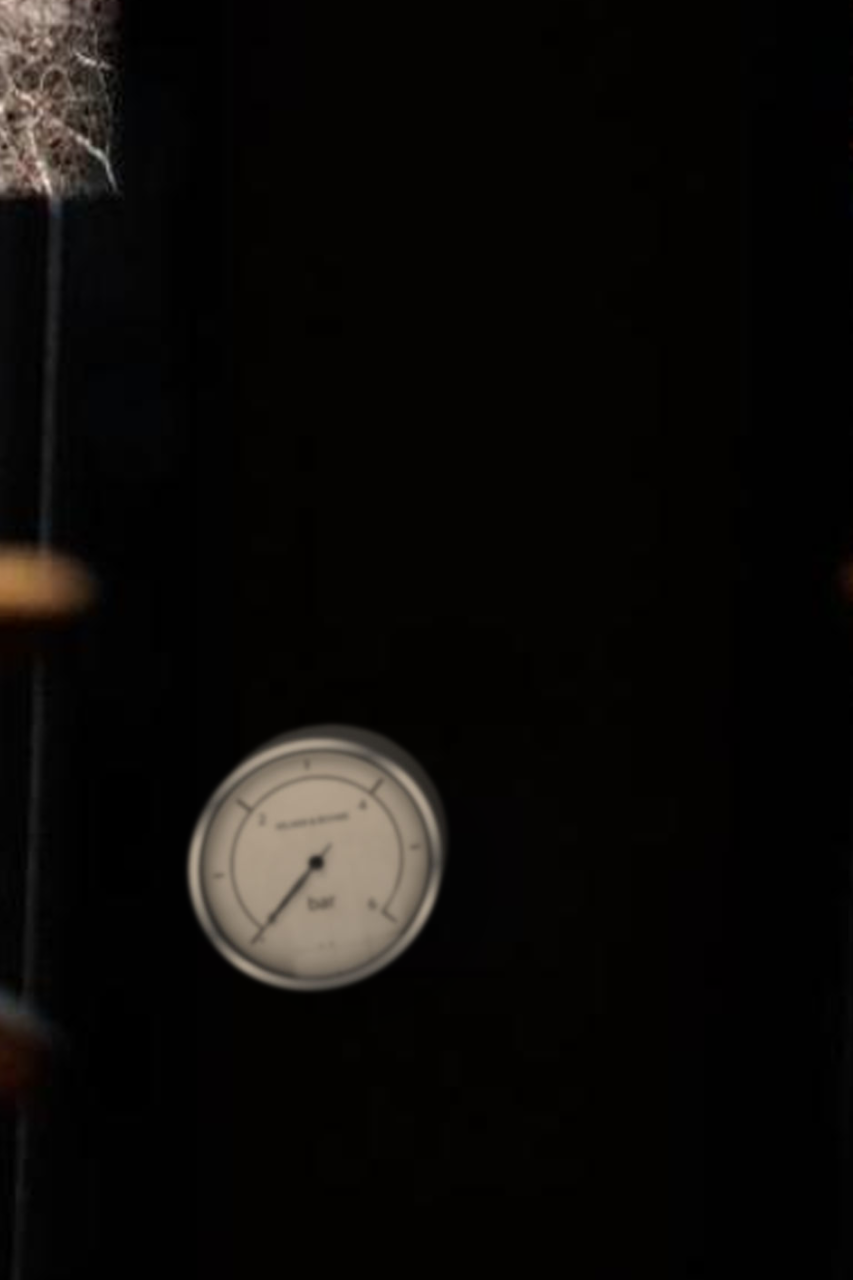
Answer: {"value": 0, "unit": "bar"}
